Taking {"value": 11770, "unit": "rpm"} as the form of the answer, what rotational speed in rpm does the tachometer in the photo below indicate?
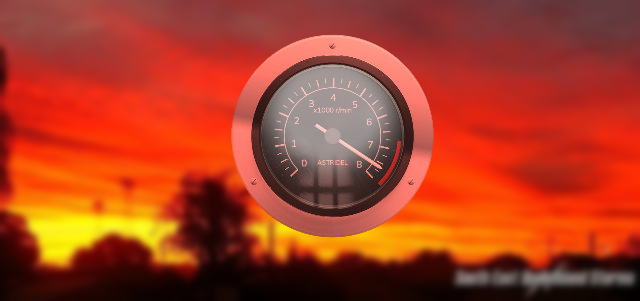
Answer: {"value": 7625, "unit": "rpm"}
